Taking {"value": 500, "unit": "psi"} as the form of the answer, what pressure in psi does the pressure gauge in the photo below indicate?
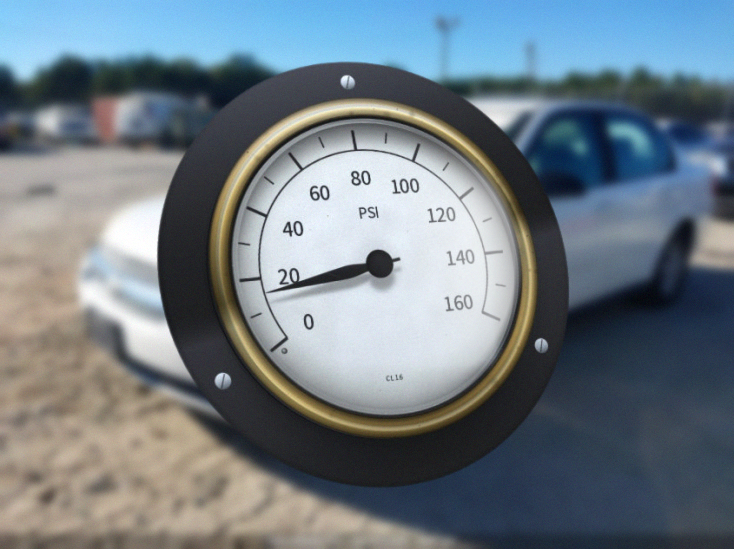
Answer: {"value": 15, "unit": "psi"}
